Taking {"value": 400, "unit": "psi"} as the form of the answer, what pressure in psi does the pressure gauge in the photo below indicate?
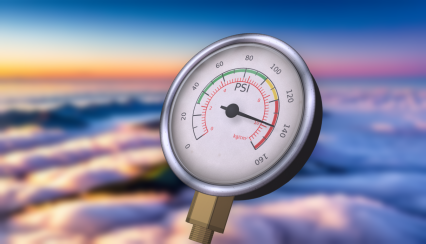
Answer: {"value": 140, "unit": "psi"}
